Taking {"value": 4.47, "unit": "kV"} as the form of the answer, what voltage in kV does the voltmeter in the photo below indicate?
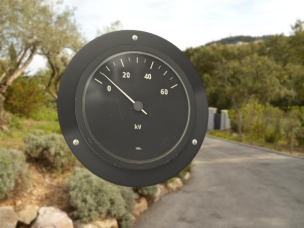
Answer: {"value": 5, "unit": "kV"}
